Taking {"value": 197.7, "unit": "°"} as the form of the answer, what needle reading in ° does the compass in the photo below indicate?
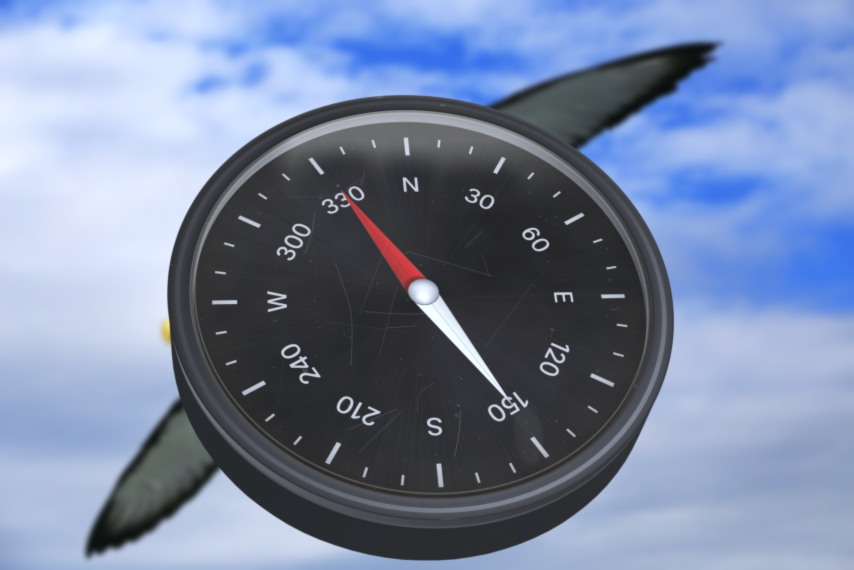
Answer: {"value": 330, "unit": "°"}
